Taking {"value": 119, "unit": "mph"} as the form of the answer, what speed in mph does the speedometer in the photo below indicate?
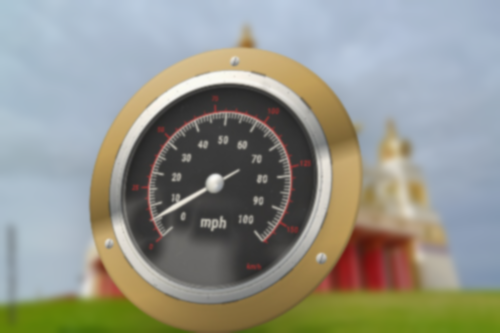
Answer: {"value": 5, "unit": "mph"}
